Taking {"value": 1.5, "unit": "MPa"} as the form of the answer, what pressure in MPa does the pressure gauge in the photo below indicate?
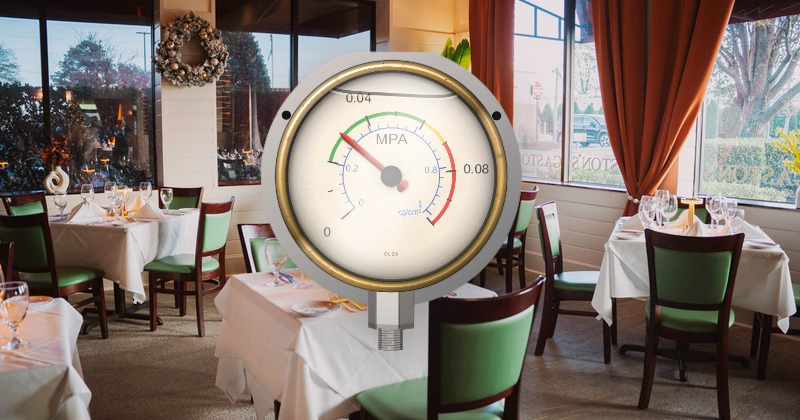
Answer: {"value": 0.03, "unit": "MPa"}
